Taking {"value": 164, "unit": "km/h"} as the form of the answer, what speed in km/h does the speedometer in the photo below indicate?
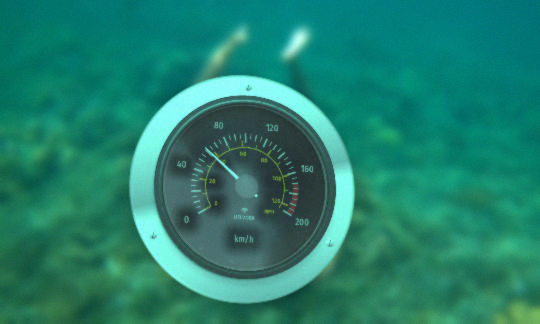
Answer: {"value": 60, "unit": "km/h"}
